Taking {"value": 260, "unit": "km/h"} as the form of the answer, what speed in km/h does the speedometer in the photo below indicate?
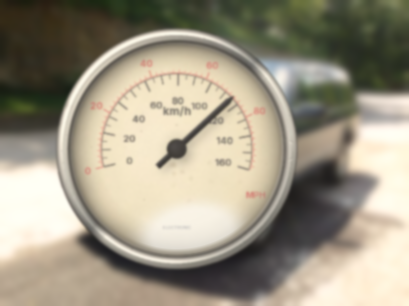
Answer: {"value": 115, "unit": "km/h"}
